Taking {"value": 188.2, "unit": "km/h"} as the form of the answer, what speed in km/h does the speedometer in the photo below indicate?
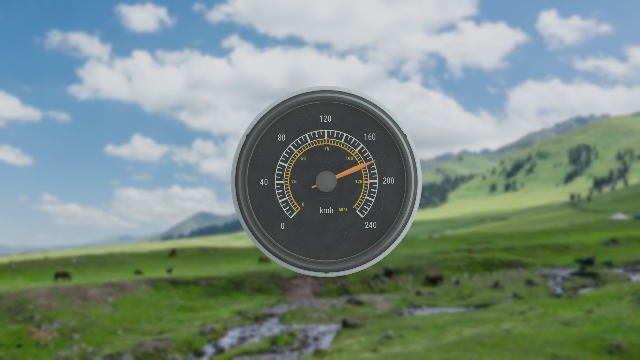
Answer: {"value": 180, "unit": "km/h"}
